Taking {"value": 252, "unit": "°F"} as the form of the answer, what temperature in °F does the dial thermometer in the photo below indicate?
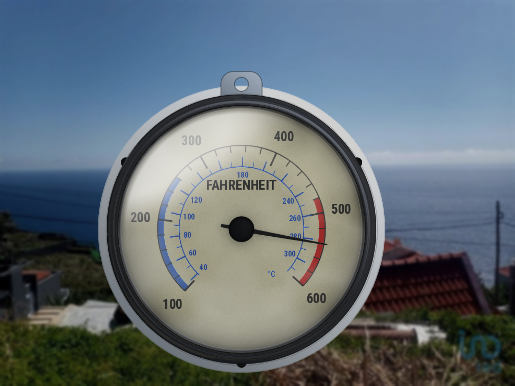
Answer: {"value": 540, "unit": "°F"}
